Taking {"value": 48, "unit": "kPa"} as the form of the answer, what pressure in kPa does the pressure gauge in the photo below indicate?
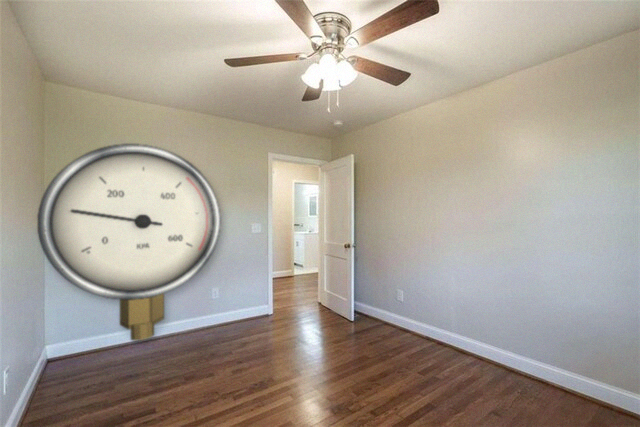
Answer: {"value": 100, "unit": "kPa"}
